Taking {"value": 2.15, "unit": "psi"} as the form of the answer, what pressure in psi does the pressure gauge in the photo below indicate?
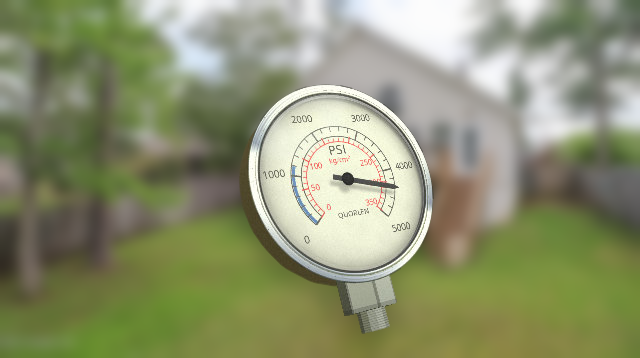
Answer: {"value": 4400, "unit": "psi"}
